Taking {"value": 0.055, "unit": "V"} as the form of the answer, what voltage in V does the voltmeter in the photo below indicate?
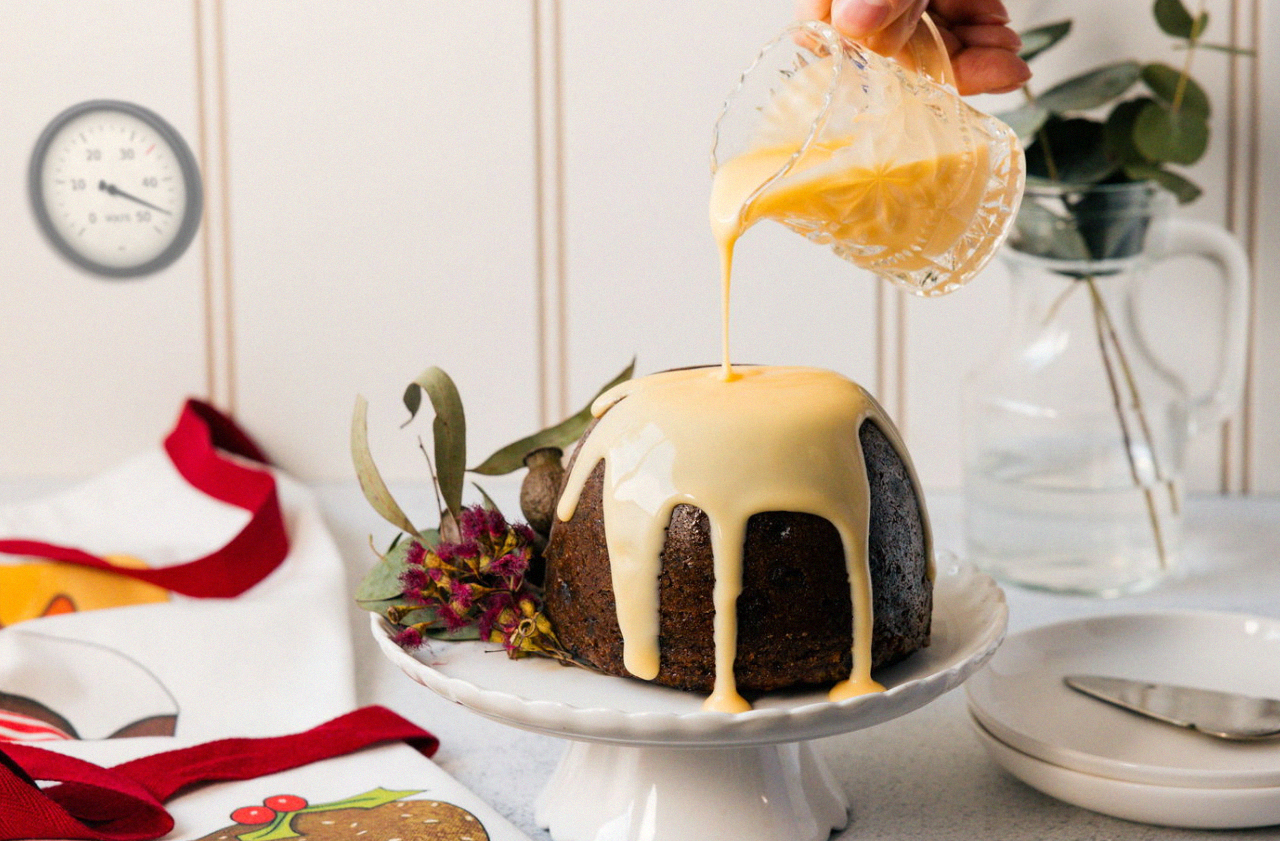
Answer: {"value": 46, "unit": "V"}
